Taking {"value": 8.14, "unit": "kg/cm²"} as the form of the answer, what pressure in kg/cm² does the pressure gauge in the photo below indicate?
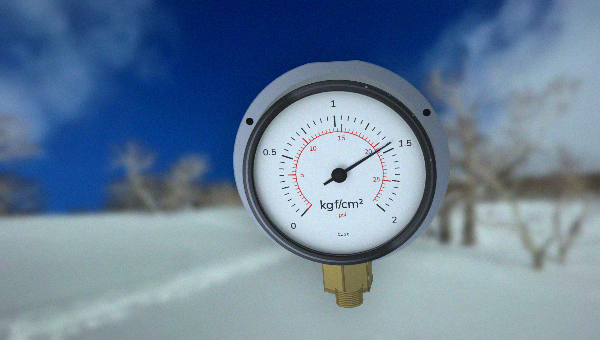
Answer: {"value": 1.45, "unit": "kg/cm²"}
